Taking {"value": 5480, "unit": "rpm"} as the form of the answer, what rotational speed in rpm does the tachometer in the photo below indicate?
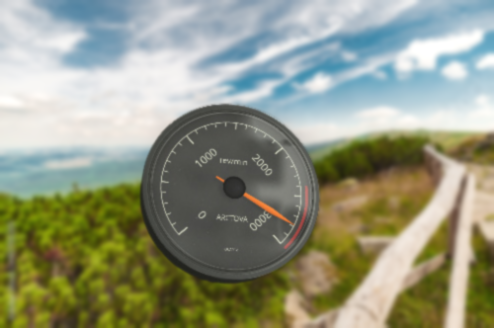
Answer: {"value": 2800, "unit": "rpm"}
